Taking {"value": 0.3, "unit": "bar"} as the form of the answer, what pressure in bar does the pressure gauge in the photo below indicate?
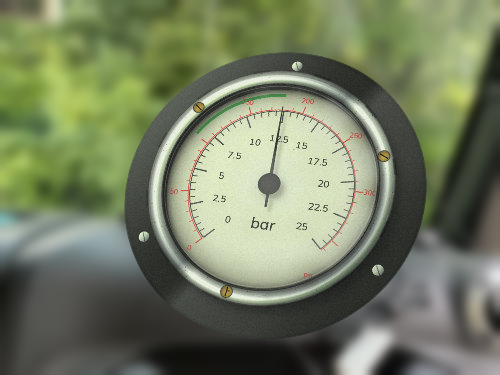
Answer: {"value": 12.5, "unit": "bar"}
